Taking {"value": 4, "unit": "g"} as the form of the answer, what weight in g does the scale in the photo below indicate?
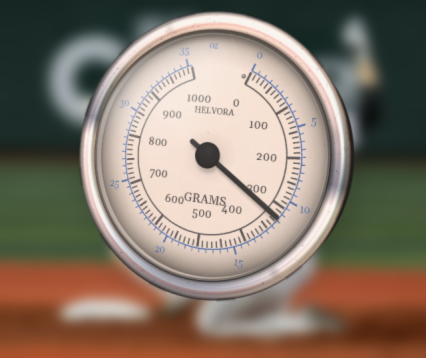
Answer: {"value": 320, "unit": "g"}
